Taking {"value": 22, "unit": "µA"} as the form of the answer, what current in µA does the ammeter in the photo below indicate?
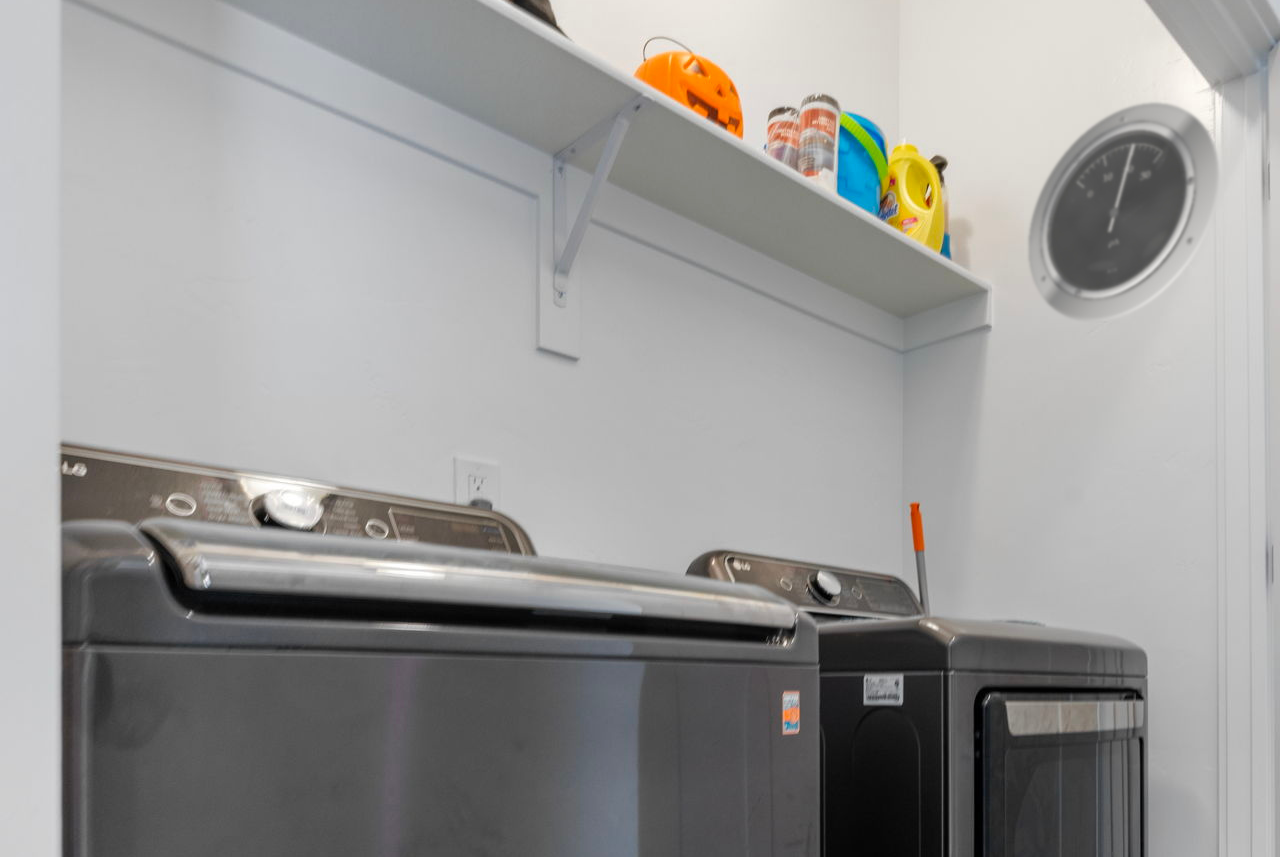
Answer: {"value": 20, "unit": "µA"}
